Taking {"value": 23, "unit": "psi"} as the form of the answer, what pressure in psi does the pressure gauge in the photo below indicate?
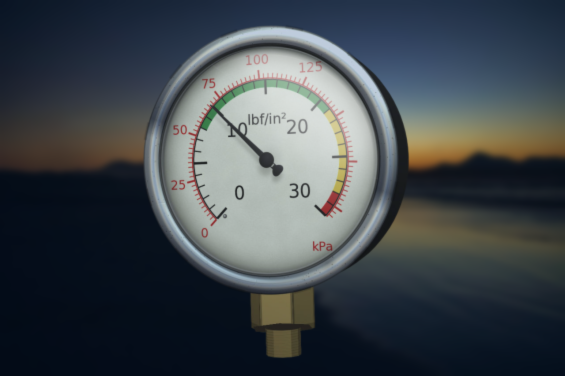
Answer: {"value": 10, "unit": "psi"}
